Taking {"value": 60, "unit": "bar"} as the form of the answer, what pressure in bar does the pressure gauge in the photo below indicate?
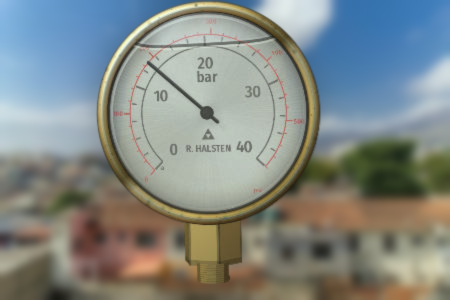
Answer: {"value": 13, "unit": "bar"}
